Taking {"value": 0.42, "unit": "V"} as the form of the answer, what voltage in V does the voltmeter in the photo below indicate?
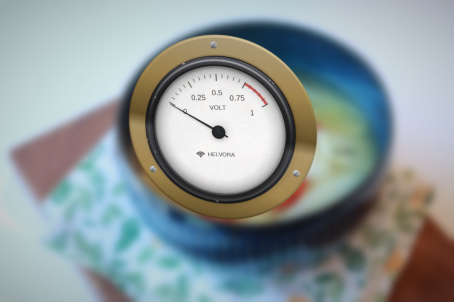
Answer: {"value": 0, "unit": "V"}
